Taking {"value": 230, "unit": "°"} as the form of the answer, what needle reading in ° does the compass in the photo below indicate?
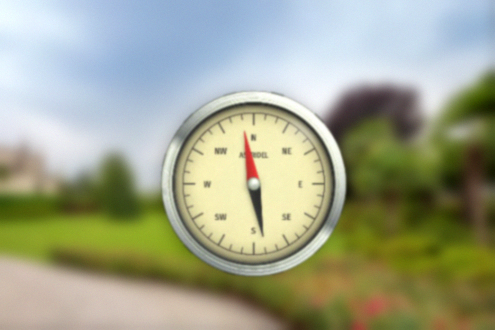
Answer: {"value": 350, "unit": "°"}
